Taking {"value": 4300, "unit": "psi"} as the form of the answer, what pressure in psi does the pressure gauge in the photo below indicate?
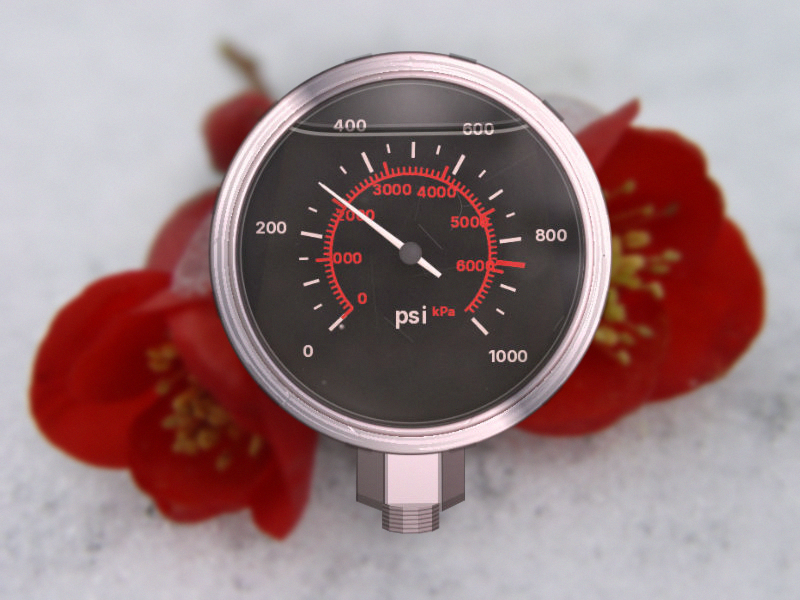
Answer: {"value": 300, "unit": "psi"}
